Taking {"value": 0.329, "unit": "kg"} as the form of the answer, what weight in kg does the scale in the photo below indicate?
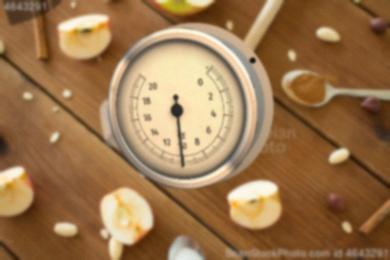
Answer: {"value": 10, "unit": "kg"}
